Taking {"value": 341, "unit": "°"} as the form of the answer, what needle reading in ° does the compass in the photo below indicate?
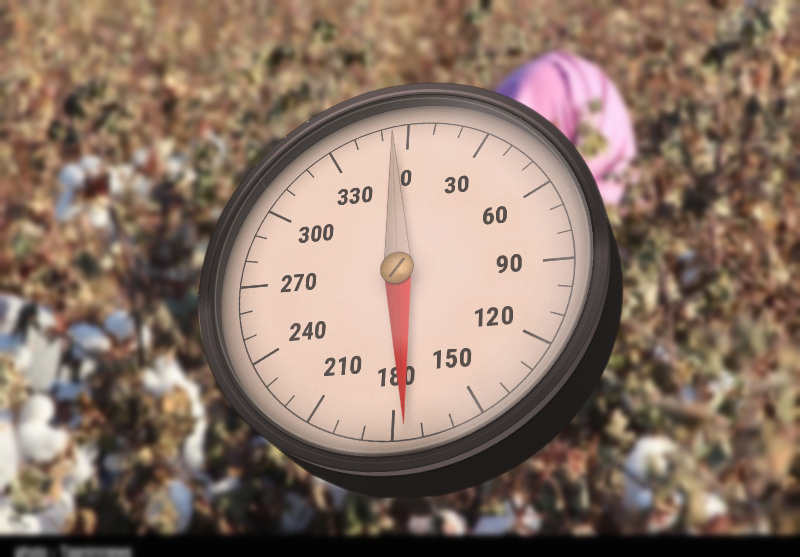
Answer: {"value": 175, "unit": "°"}
